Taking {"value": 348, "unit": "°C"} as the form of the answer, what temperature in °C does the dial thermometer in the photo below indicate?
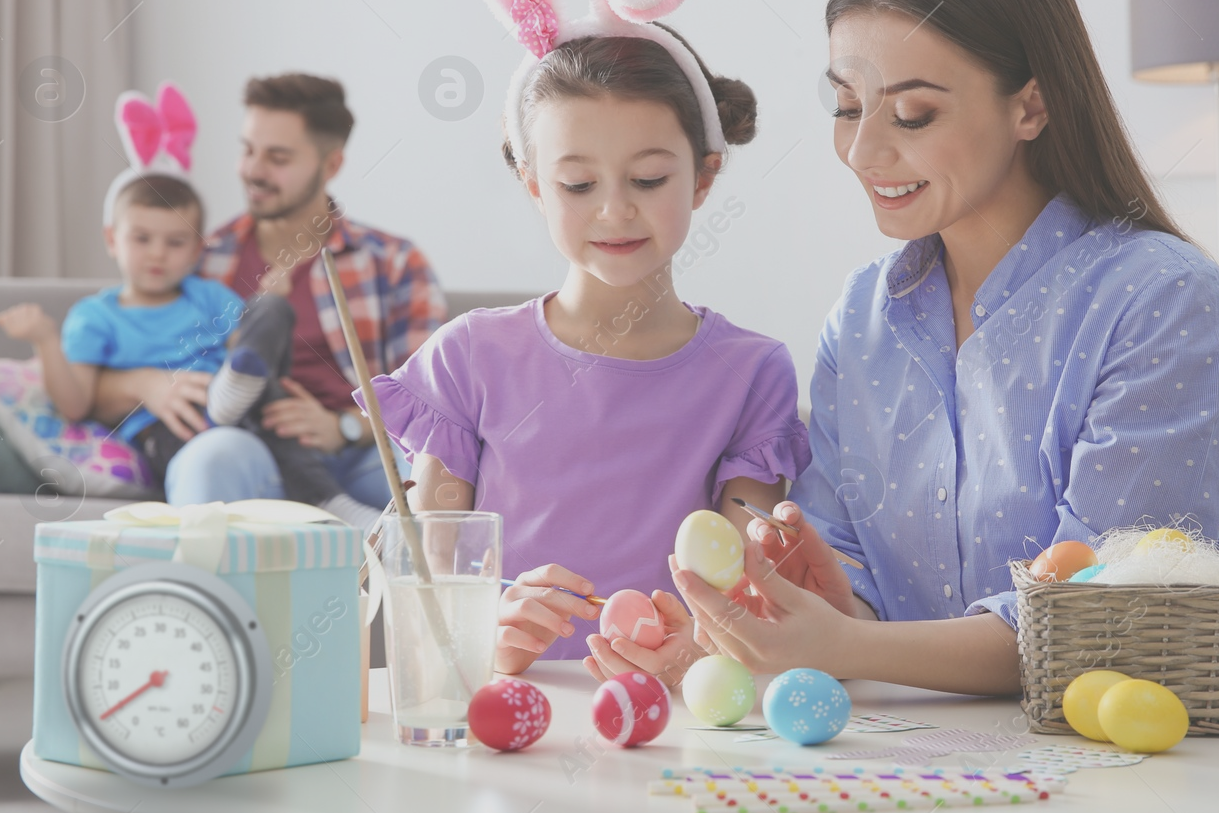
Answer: {"value": 5, "unit": "°C"}
